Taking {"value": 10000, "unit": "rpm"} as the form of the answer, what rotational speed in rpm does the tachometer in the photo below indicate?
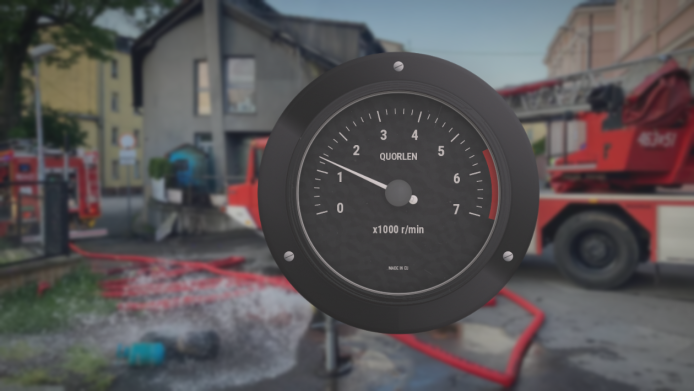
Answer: {"value": 1300, "unit": "rpm"}
